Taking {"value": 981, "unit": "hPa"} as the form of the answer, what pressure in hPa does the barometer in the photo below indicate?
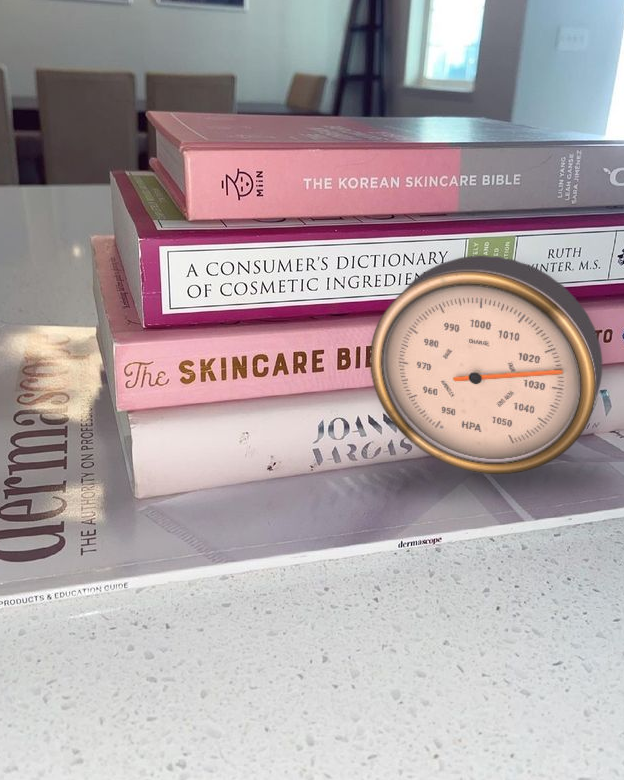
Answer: {"value": 1025, "unit": "hPa"}
